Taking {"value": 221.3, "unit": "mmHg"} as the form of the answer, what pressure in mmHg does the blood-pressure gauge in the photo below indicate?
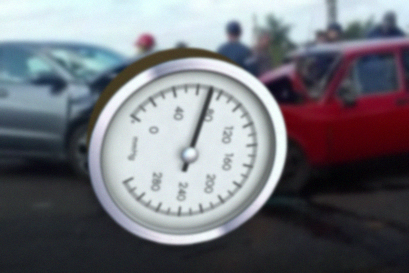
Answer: {"value": 70, "unit": "mmHg"}
